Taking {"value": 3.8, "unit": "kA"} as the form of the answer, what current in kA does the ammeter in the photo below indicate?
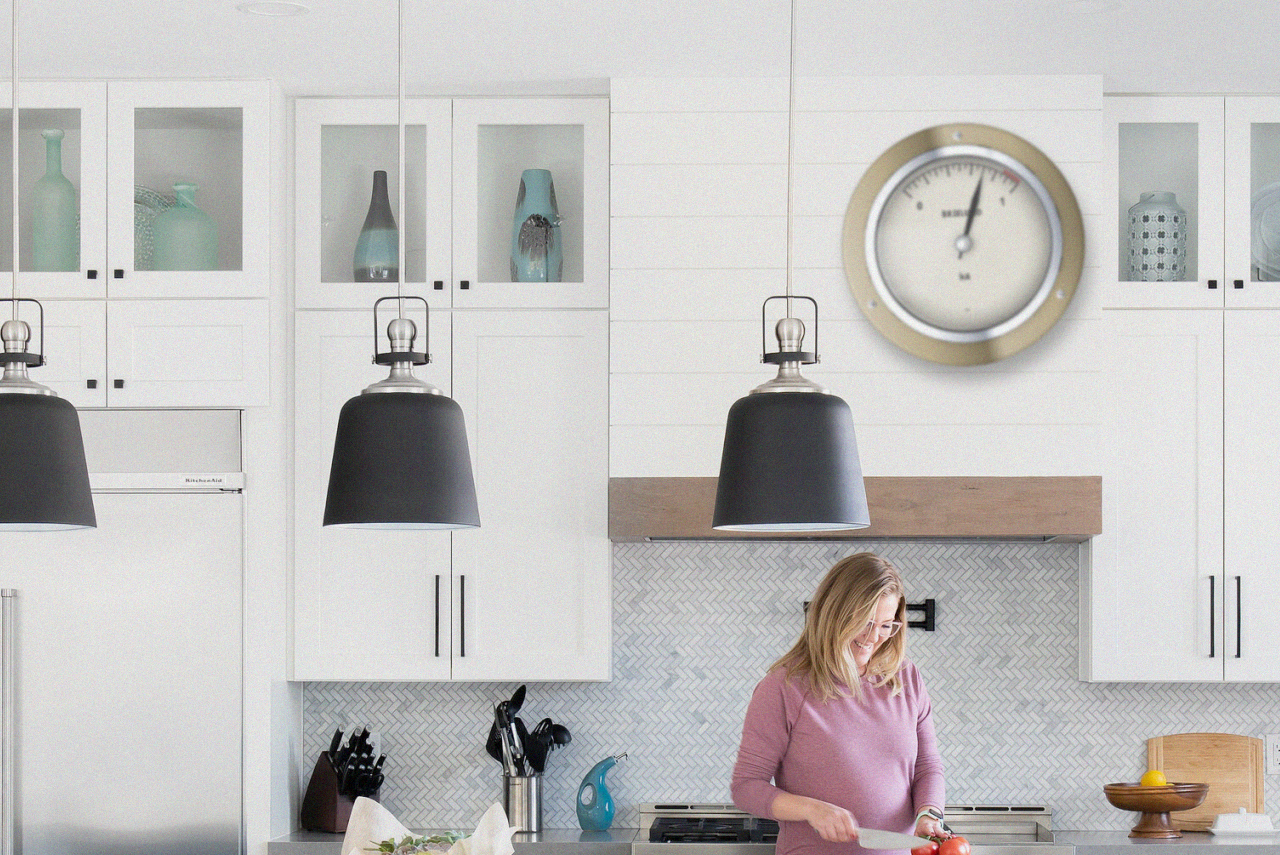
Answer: {"value": 0.7, "unit": "kA"}
